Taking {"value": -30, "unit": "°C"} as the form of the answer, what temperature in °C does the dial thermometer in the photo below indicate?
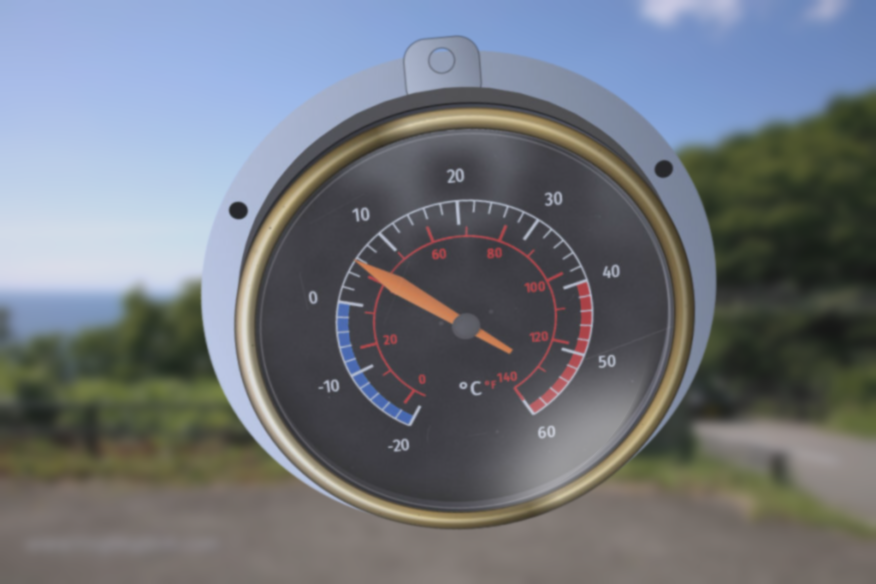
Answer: {"value": 6, "unit": "°C"}
